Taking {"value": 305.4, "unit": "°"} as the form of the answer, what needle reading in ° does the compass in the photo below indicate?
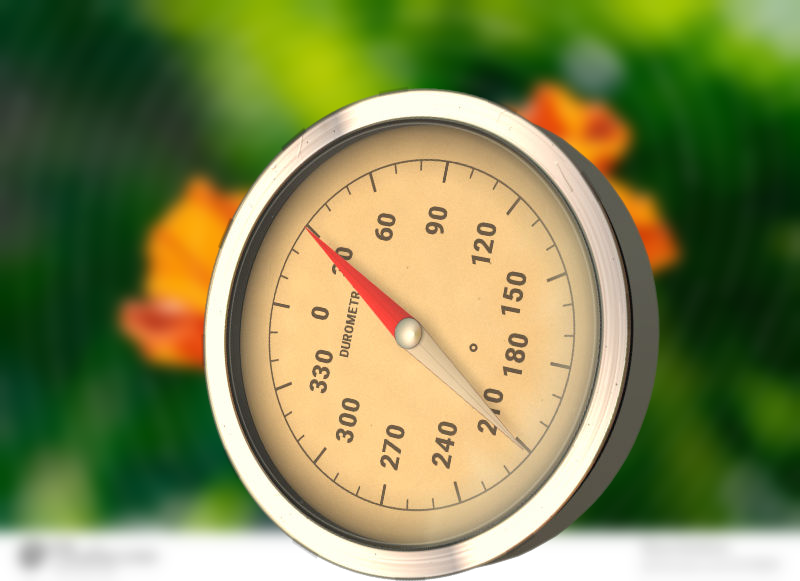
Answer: {"value": 30, "unit": "°"}
